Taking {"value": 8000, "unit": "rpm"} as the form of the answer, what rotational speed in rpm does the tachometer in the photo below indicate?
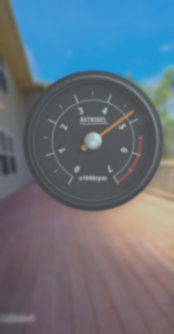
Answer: {"value": 4750, "unit": "rpm"}
